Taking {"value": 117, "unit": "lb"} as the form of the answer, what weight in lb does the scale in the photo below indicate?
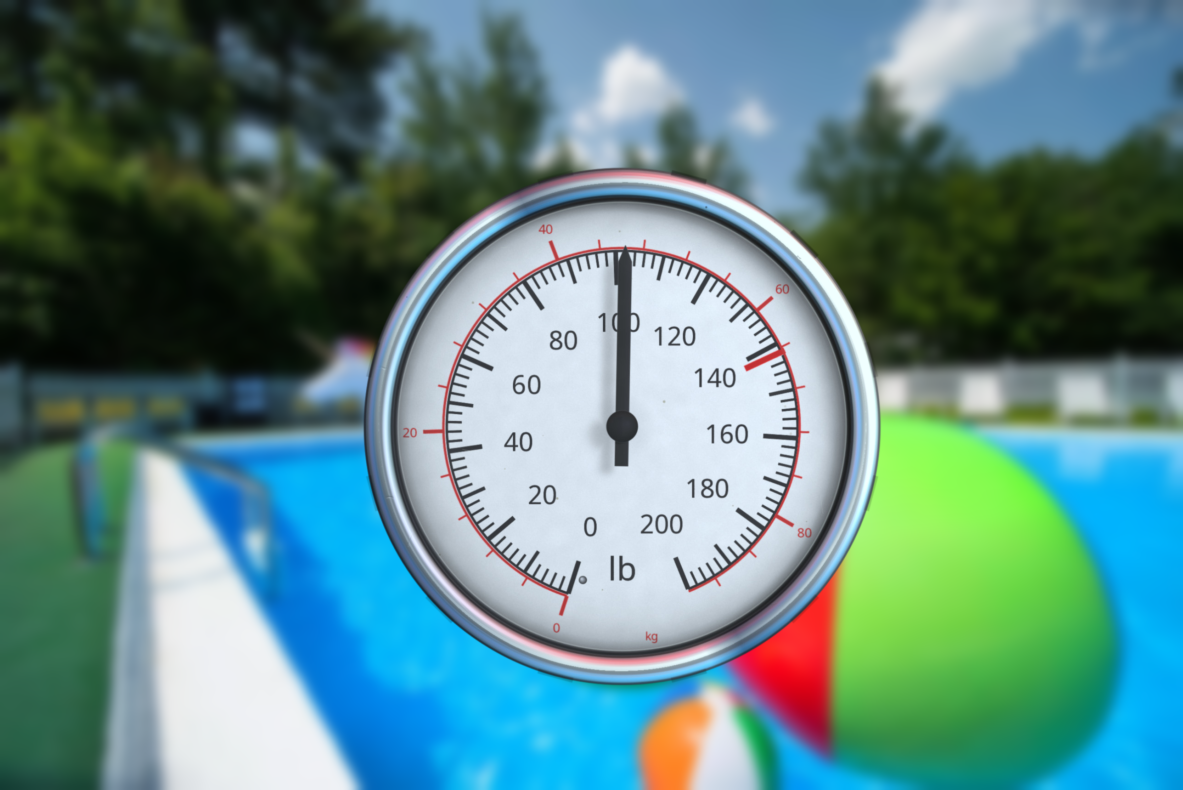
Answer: {"value": 102, "unit": "lb"}
